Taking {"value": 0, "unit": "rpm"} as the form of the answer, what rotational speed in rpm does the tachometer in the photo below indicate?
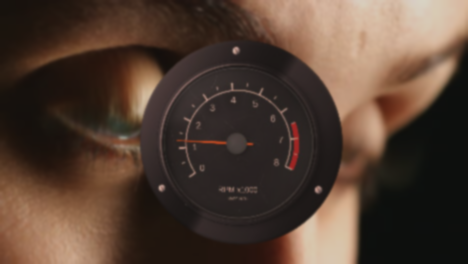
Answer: {"value": 1250, "unit": "rpm"}
